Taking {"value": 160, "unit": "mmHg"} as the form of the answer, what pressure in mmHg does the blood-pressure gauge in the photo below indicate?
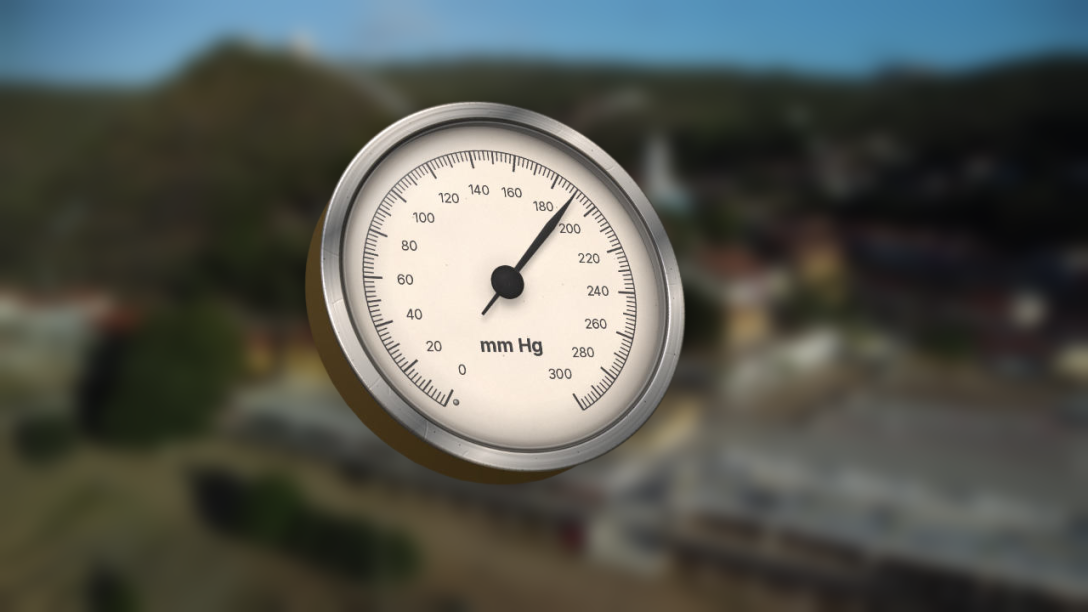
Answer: {"value": 190, "unit": "mmHg"}
